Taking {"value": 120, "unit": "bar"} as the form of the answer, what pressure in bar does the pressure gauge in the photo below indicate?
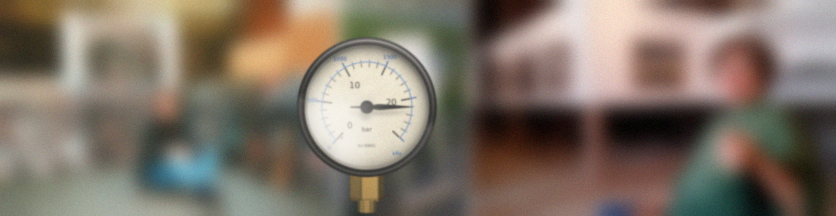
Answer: {"value": 21, "unit": "bar"}
